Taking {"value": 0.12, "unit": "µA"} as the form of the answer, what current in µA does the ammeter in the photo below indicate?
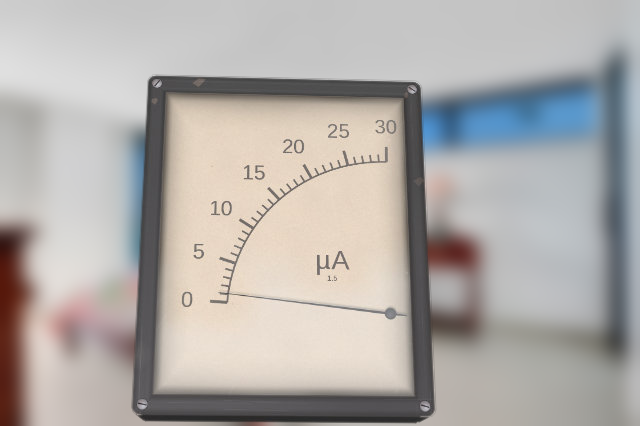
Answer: {"value": 1, "unit": "µA"}
